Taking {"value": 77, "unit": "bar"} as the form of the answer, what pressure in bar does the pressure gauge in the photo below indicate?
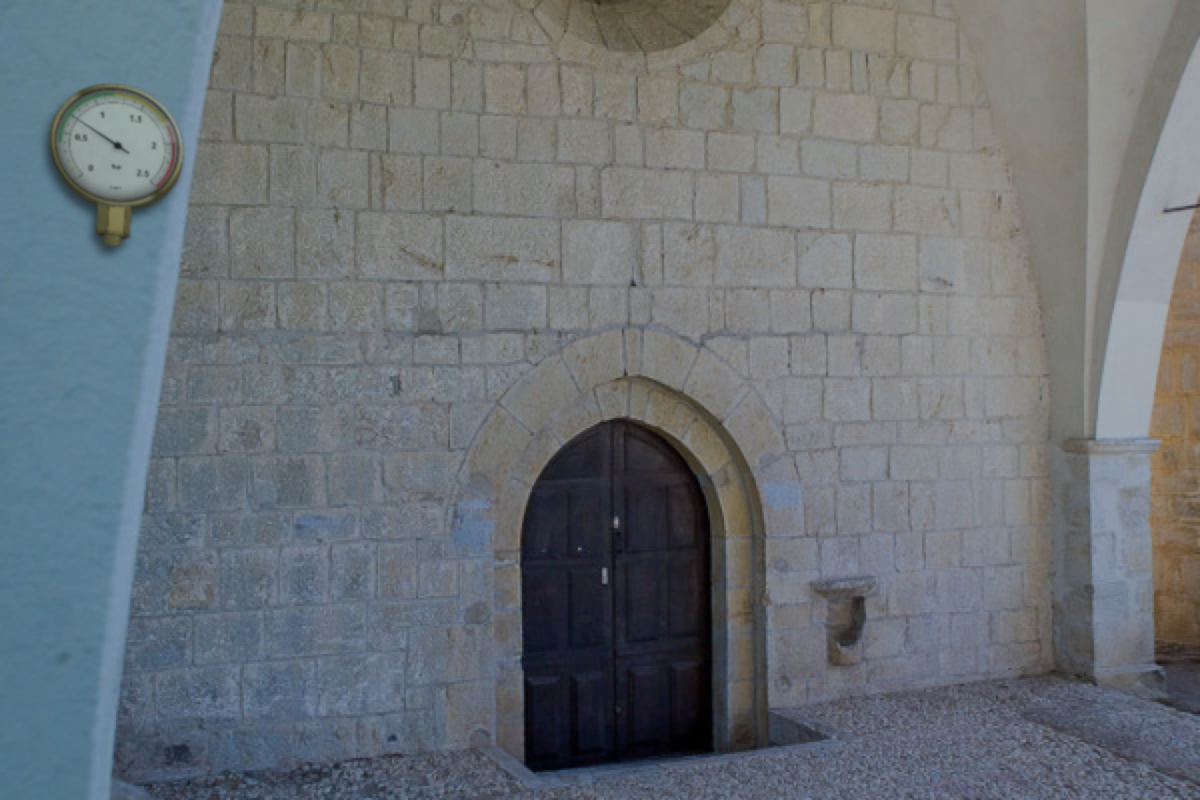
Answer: {"value": 0.7, "unit": "bar"}
